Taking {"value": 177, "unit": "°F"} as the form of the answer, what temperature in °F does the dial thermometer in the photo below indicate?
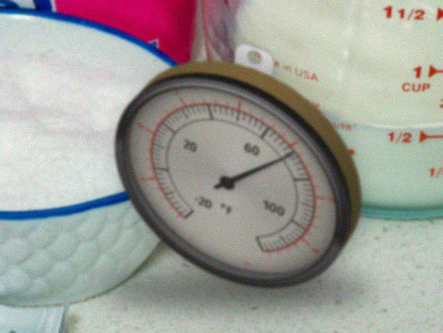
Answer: {"value": 70, "unit": "°F"}
